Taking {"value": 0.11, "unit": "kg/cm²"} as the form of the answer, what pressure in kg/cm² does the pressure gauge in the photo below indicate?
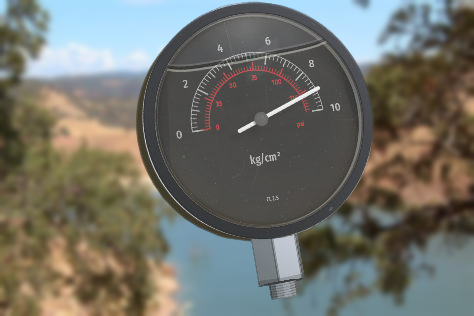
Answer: {"value": 9, "unit": "kg/cm²"}
